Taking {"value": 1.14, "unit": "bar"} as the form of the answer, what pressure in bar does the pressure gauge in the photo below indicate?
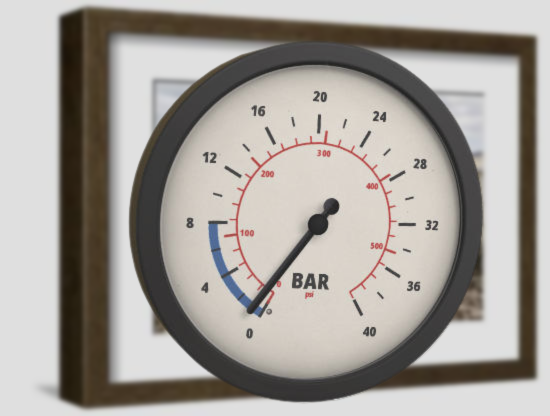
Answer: {"value": 1, "unit": "bar"}
